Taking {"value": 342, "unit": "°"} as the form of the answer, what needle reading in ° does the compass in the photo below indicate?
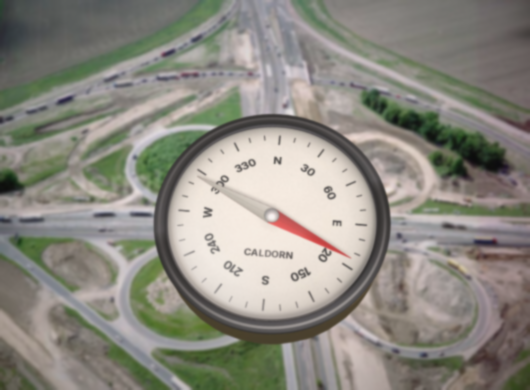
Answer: {"value": 115, "unit": "°"}
